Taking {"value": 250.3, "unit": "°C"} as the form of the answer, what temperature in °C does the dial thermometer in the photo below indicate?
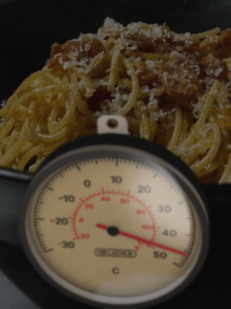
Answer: {"value": 45, "unit": "°C"}
